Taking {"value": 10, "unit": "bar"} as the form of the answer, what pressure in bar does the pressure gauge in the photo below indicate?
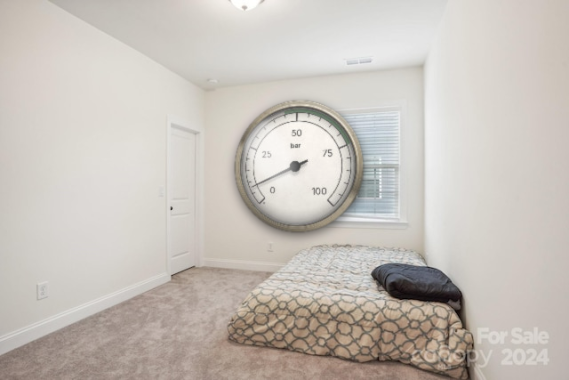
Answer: {"value": 7.5, "unit": "bar"}
